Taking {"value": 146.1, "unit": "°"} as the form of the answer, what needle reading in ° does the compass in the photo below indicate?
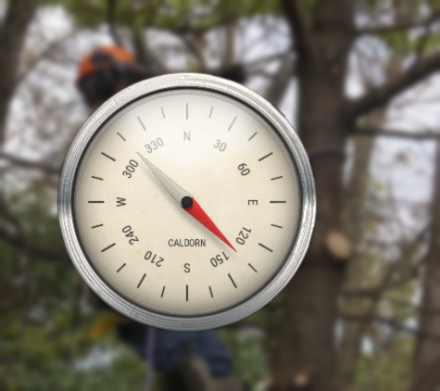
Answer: {"value": 135, "unit": "°"}
